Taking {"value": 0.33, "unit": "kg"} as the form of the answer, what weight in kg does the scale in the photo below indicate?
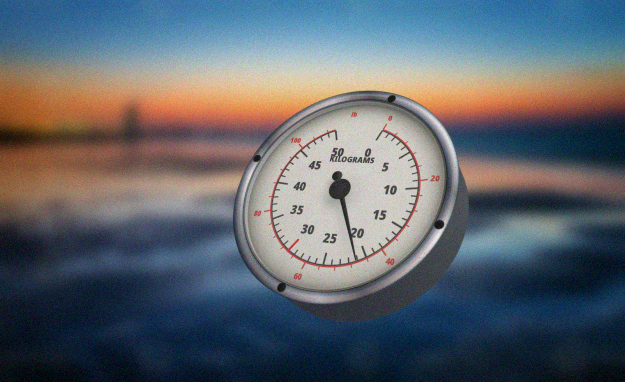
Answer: {"value": 21, "unit": "kg"}
